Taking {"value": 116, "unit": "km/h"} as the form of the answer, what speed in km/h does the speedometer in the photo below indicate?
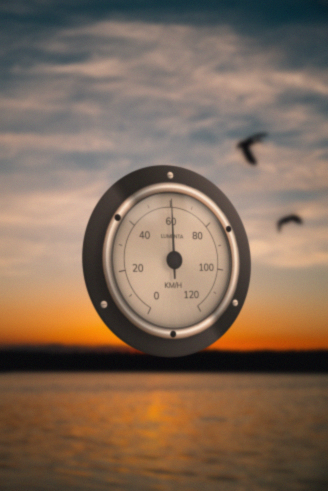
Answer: {"value": 60, "unit": "km/h"}
